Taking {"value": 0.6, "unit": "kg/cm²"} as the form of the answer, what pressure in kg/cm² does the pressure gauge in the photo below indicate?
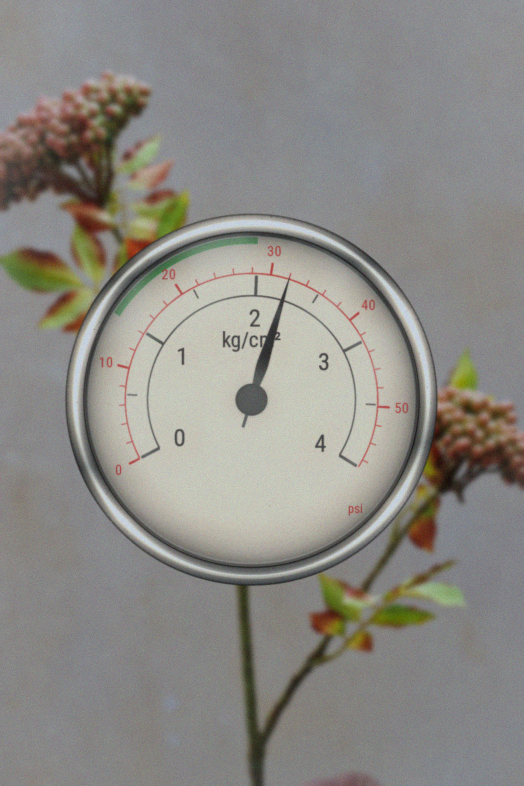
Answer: {"value": 2.25, "unit": "kg/cm²"}
